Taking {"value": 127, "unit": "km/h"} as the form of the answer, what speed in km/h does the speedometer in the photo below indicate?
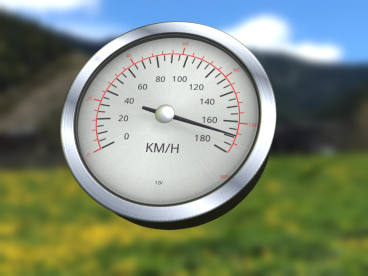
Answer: {"value": 170, "unit": "km/h"}
